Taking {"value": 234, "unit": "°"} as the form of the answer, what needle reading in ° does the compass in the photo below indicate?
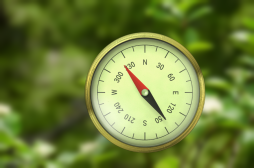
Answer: {"value": 322.5, "unit": "°"}
